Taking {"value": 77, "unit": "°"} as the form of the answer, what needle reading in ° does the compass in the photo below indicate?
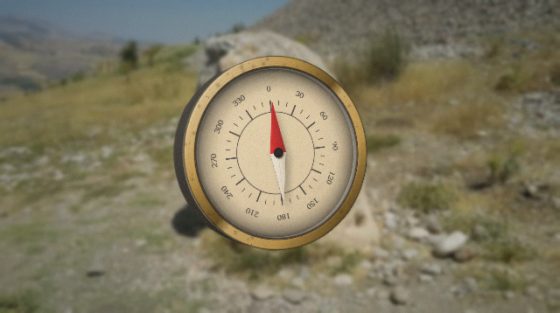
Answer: {"value": 0, "unit": "°"}
